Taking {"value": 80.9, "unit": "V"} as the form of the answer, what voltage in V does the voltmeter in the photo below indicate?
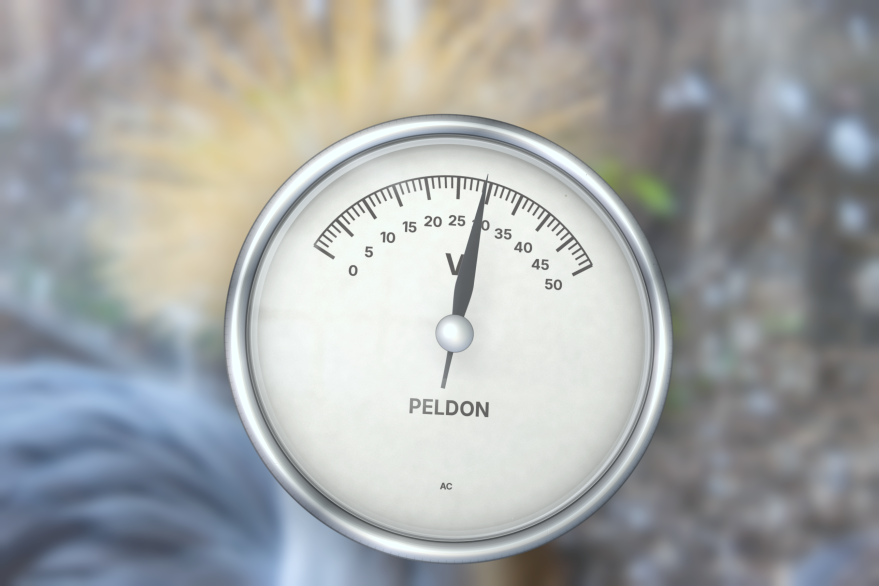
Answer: {"value": 29, "unit": "V"}
